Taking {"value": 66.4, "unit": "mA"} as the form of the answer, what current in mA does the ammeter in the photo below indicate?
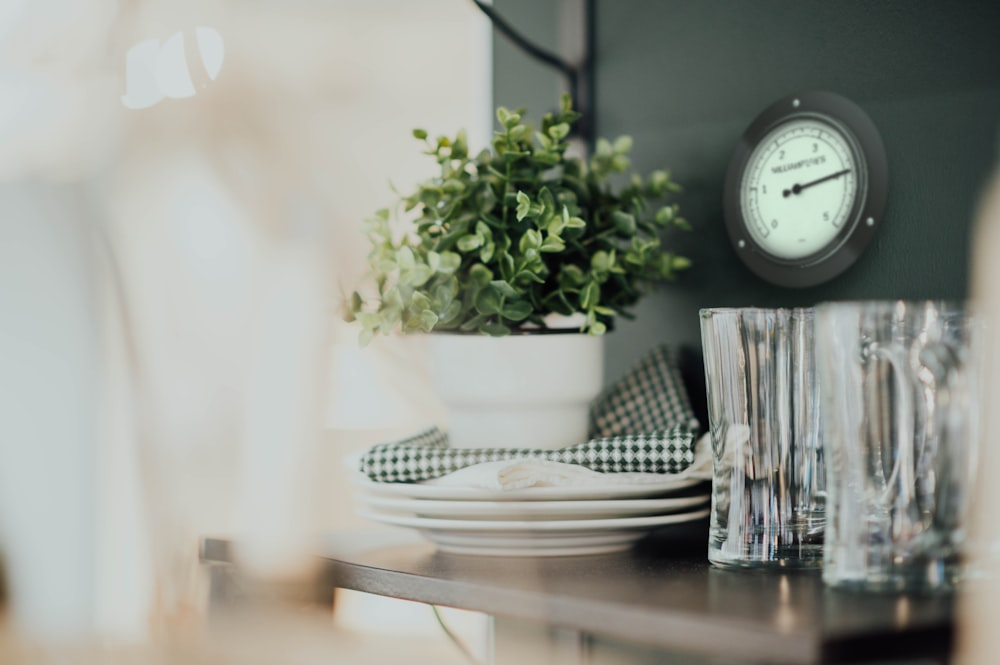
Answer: {"value": 4, "unit": "mA"}
